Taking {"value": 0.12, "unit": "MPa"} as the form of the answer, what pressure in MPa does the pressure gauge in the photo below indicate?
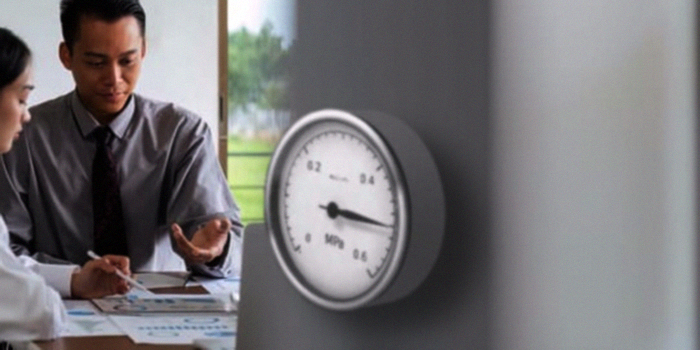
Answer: {"value": 0.5, "unit": "MPa"}
